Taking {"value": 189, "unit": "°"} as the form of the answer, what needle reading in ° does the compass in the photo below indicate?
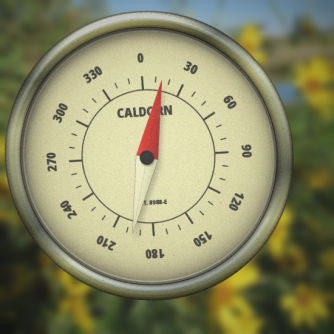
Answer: {"value": 15, "unit": "°"}
